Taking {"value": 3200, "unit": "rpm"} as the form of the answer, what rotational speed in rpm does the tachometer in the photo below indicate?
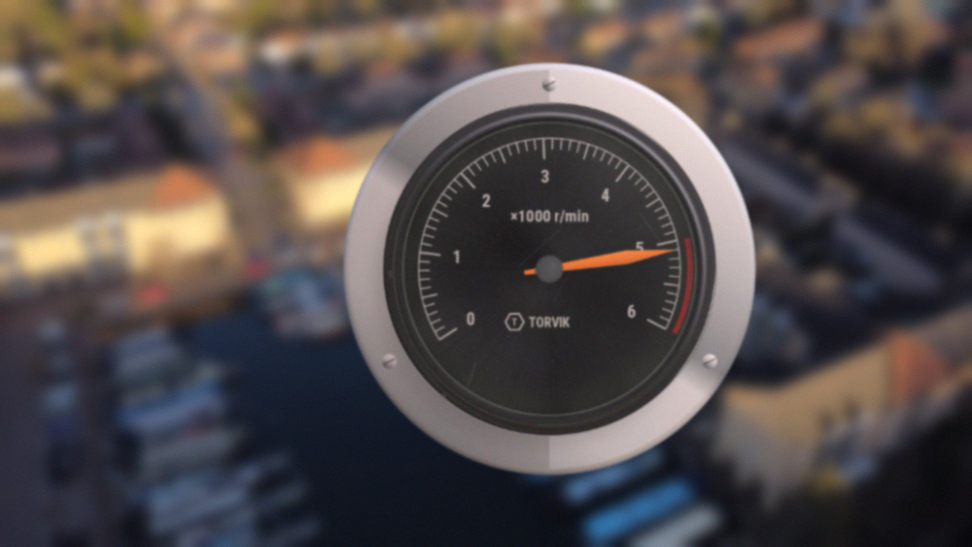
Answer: {"value": 5100, "unit": "rpm"}
